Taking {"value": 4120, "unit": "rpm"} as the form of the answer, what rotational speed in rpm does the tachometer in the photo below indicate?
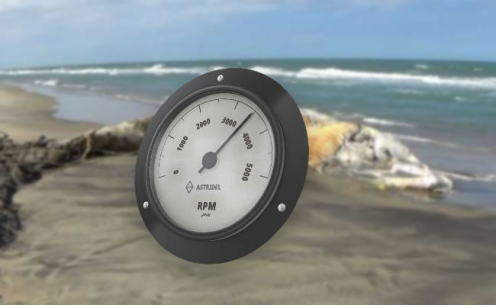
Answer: {"value": 3500, "unit": "rpm"}
